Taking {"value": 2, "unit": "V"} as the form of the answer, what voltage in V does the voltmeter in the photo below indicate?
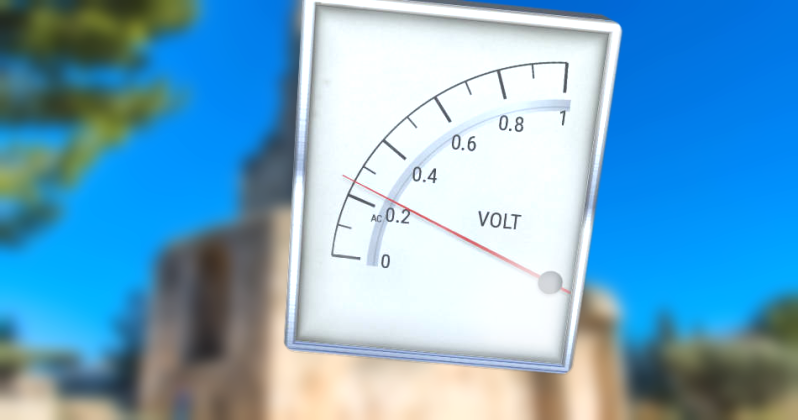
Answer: {"value": 0.25, "unit": "V"}
